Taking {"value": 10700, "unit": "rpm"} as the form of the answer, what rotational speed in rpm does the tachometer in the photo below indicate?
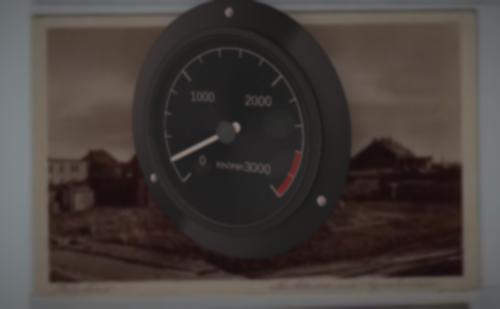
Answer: {"value": 200, "unit": "rpm"}
